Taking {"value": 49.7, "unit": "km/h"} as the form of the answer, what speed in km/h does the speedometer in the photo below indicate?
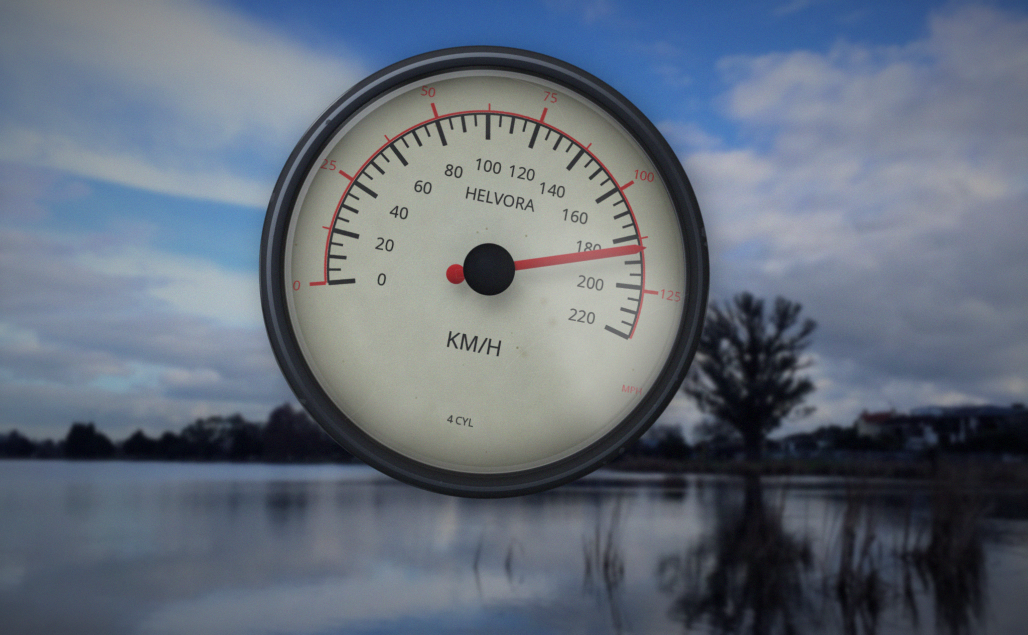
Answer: {"value": 185, "unit": "km/h"}
